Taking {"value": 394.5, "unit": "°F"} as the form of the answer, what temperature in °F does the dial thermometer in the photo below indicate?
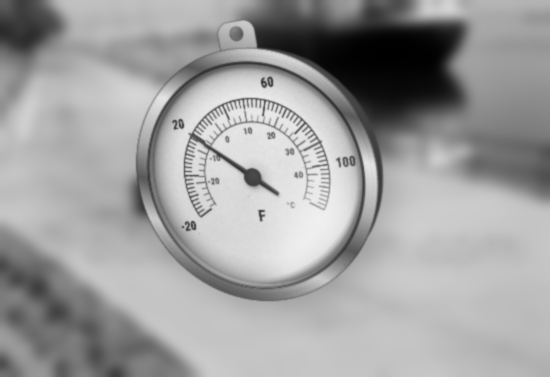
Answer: {"value": 20, "unit": "°F"}
